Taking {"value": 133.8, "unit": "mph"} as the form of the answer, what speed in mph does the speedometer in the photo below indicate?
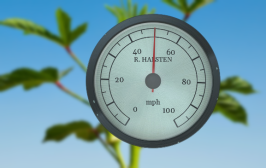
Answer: {"value": 50, "unit": "mph"}
